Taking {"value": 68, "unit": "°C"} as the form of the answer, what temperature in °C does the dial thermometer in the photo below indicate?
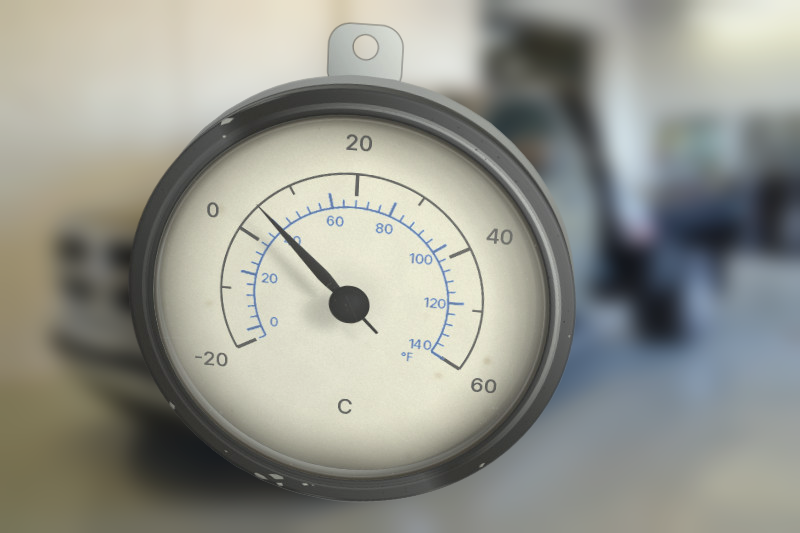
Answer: {"value": 5, "unit": "°C"}
